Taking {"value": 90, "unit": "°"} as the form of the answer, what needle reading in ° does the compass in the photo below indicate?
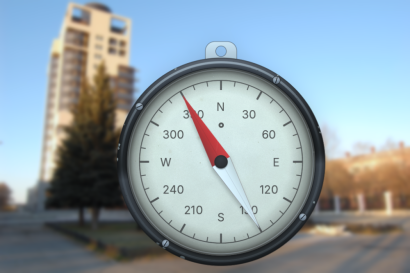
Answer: {"value": 330, "unit": "°"}
